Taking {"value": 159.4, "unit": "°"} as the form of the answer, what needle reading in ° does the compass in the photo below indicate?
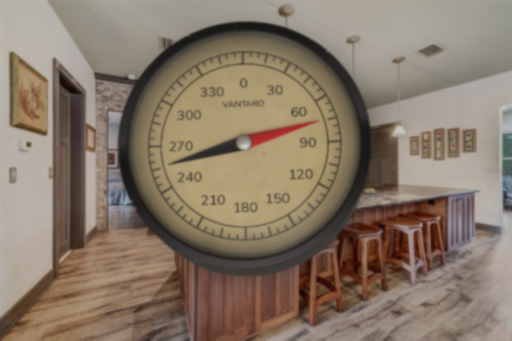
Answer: {"value": 75, "unit": "°"}
